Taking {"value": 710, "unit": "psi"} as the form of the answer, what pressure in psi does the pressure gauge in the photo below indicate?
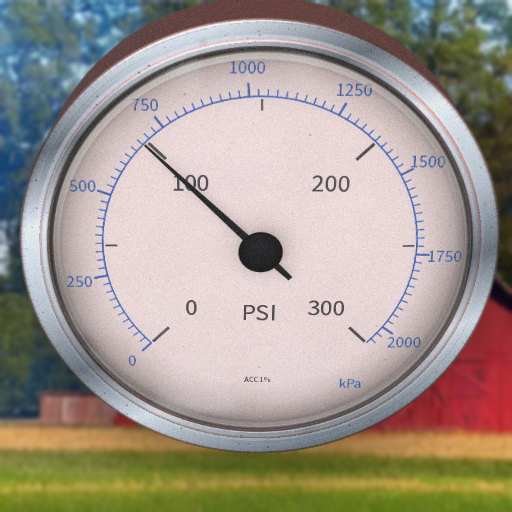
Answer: {"value": 100, "unit": "psi"}
